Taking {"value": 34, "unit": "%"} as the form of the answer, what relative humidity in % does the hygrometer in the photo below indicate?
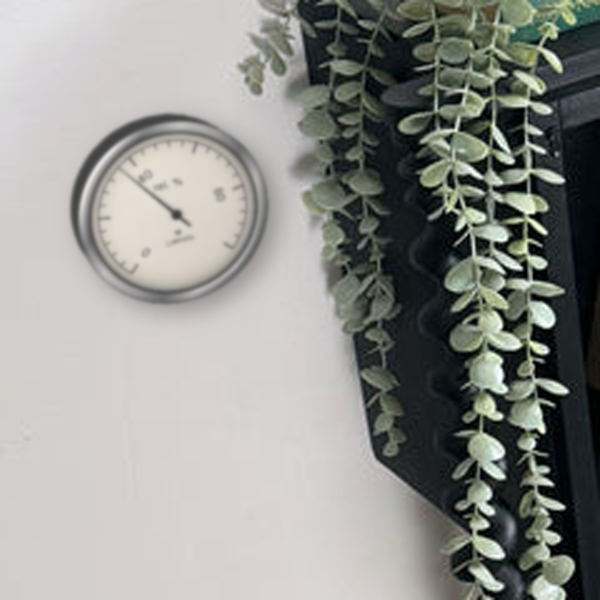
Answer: {"value": 36, "unit": "%"}
